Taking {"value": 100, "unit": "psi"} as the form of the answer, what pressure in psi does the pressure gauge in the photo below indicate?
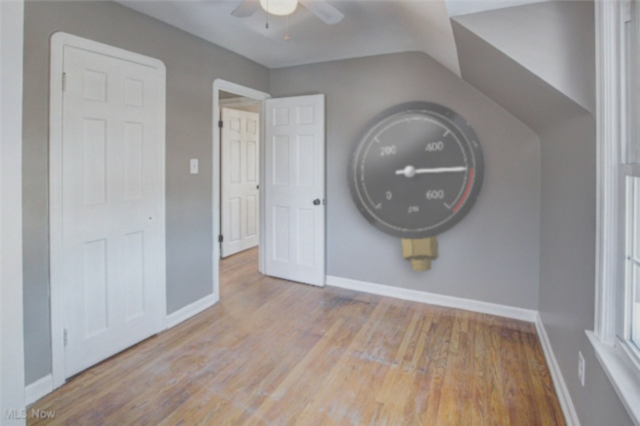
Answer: {"value": 500, "unit": "psi"}
